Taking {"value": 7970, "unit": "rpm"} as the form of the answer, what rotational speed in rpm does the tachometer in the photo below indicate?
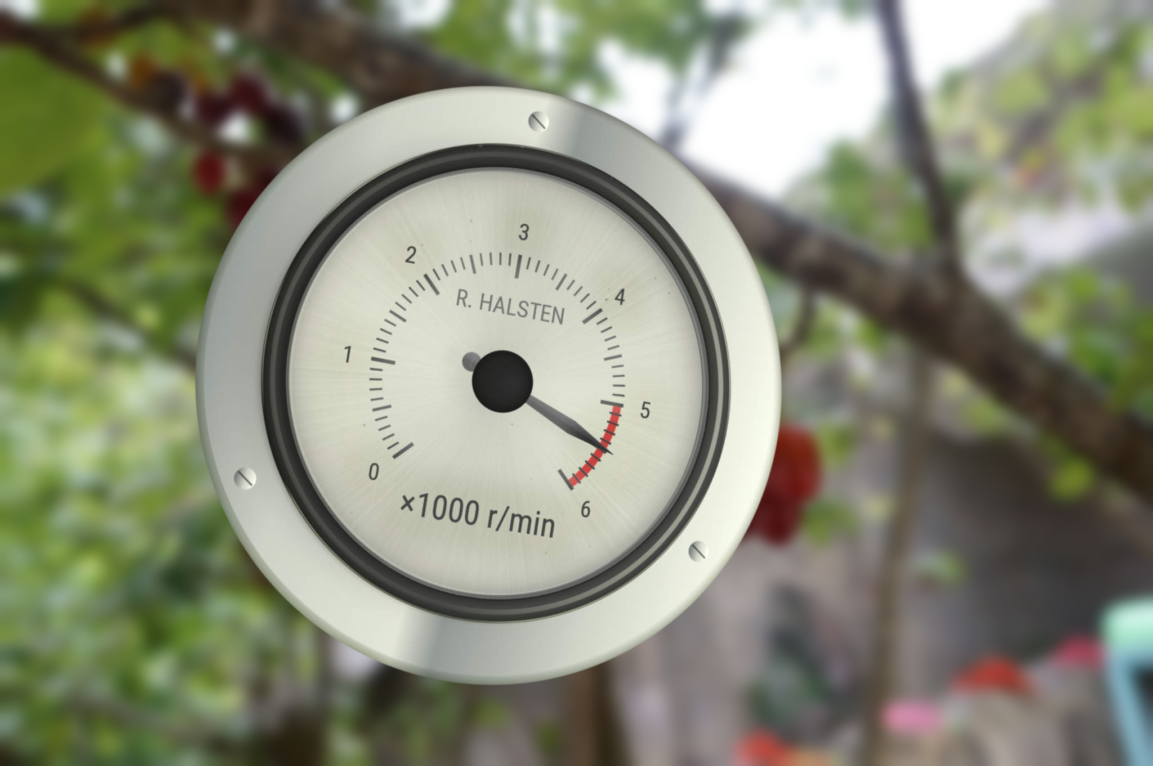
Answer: {"value": 5500, "unit": "rpm"}
